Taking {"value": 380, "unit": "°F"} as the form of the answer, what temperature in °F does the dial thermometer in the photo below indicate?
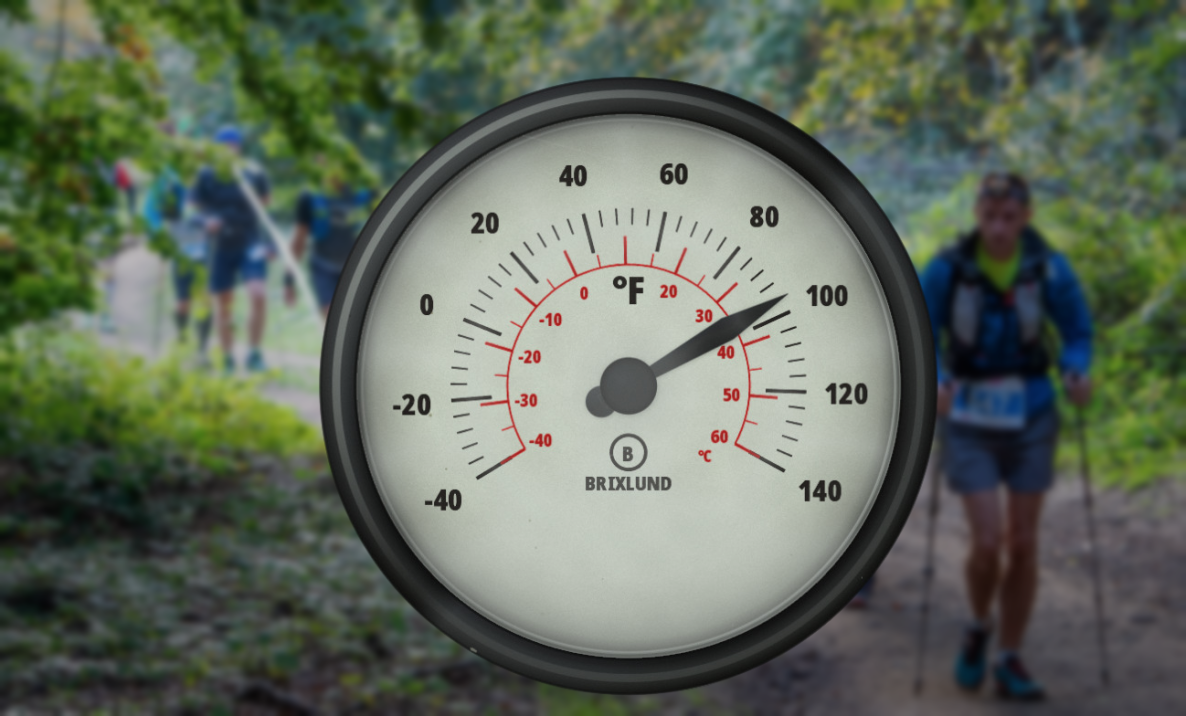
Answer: {"value": 96, "unit": "°F"}
